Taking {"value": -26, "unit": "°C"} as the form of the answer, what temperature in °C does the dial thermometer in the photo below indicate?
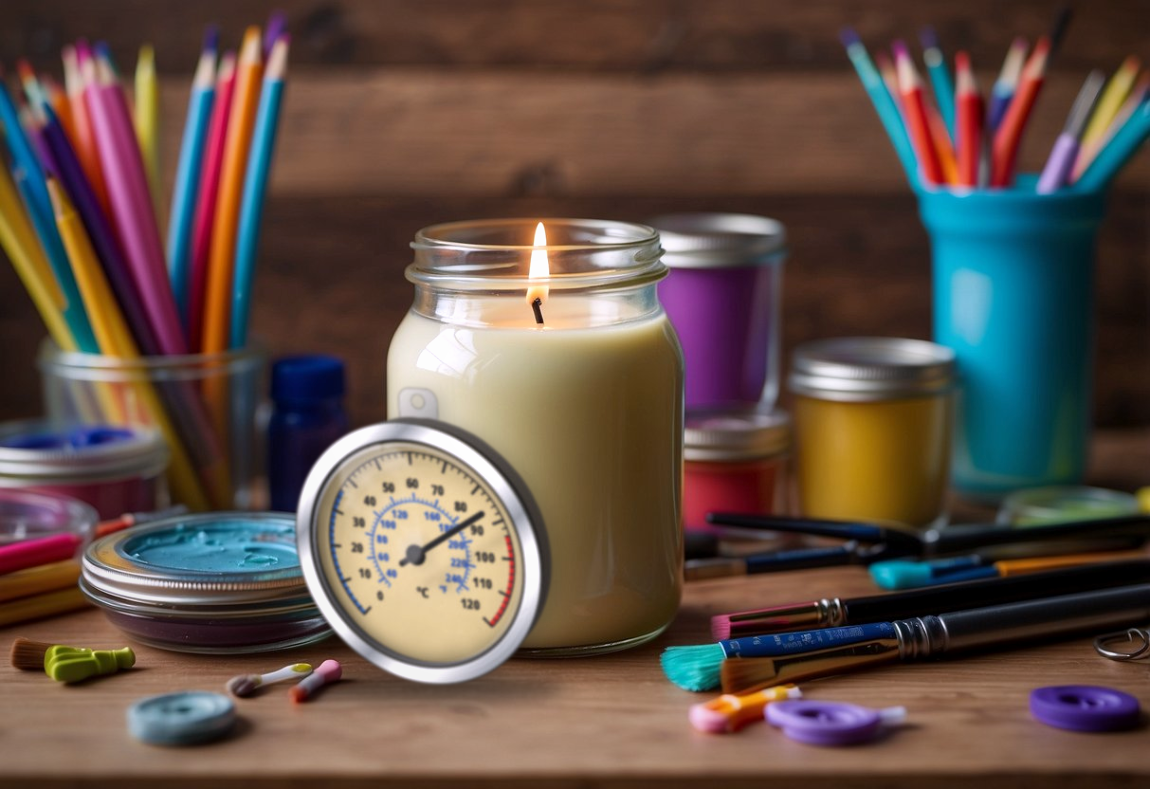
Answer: {"value": 86, "unit": "°C"}
